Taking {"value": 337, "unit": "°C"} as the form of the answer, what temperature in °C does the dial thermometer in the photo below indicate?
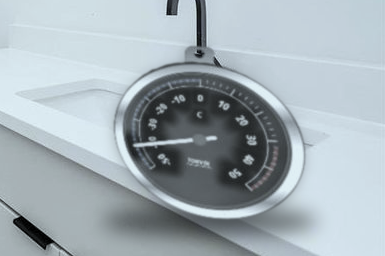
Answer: {"value": -40, "unit": "°C"}
